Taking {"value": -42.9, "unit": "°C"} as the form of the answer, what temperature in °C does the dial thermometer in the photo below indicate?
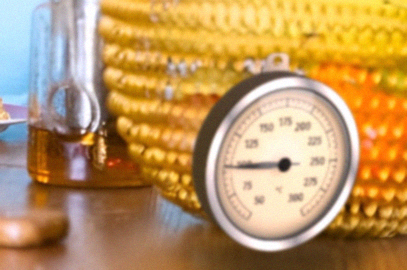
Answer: {"value": 100, "unit": "°C"}
